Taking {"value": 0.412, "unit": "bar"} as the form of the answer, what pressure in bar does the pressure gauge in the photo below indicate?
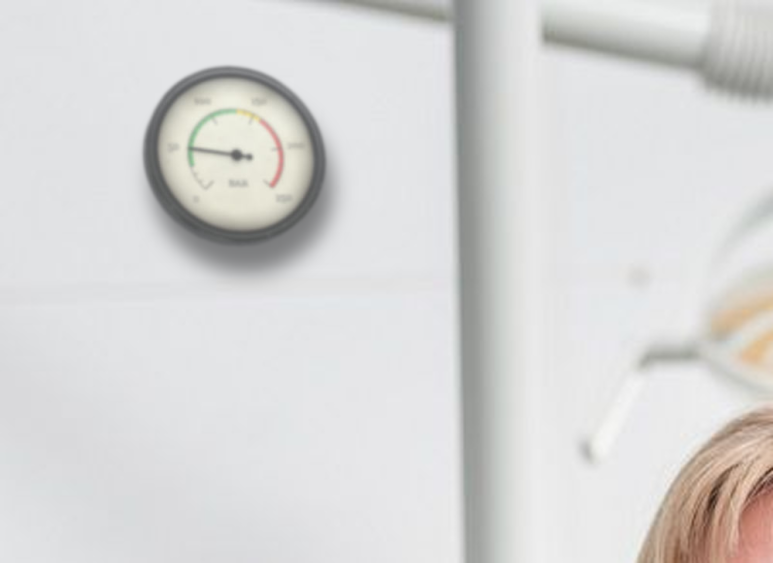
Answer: {"value": 50, "unit": "bar"}
